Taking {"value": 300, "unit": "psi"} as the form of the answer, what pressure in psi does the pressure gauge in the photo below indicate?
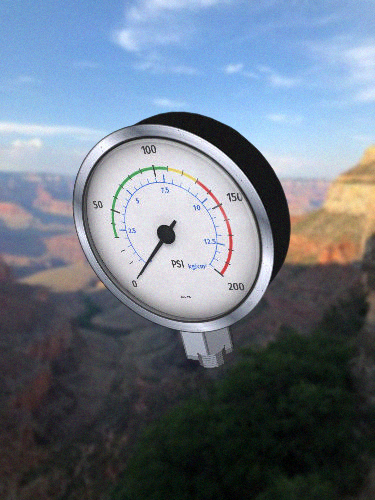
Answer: {"value": 0, "unit": "psi"}
